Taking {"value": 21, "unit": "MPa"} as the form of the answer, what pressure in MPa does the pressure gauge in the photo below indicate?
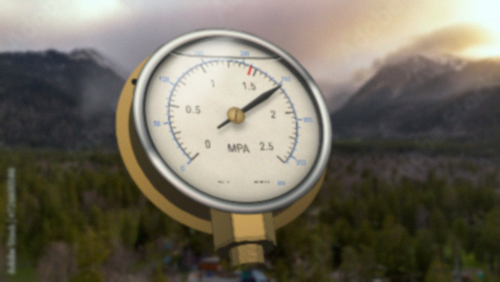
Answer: {"value": 1.75, "unit": "MPa"}
